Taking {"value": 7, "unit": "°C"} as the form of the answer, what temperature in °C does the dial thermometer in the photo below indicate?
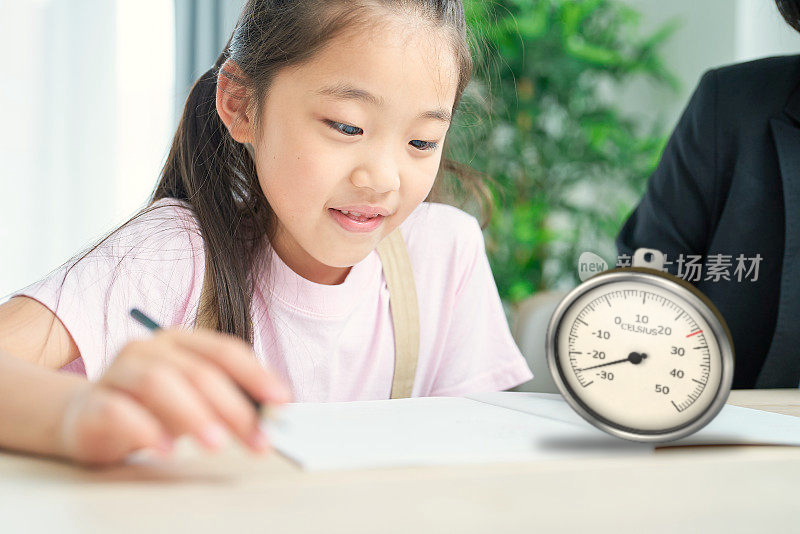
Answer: {"value": -25, "unit": "°C"}
